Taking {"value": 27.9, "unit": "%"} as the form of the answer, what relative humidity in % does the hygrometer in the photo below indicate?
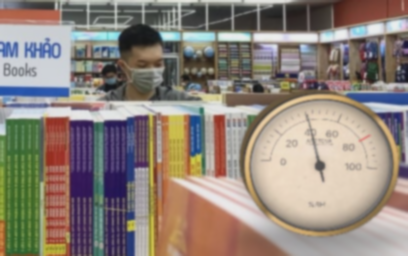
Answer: {"value": 40, "unit": "%"}
